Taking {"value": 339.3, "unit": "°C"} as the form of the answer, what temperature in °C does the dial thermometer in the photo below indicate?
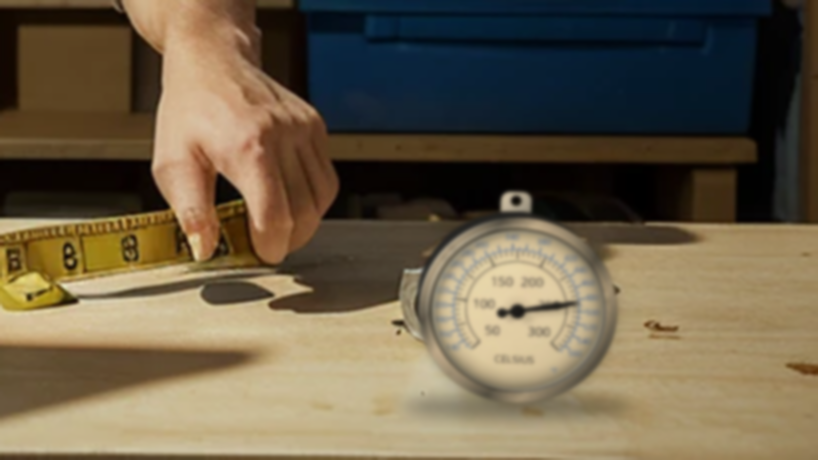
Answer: {"value": 250, "unit": "°C"}
